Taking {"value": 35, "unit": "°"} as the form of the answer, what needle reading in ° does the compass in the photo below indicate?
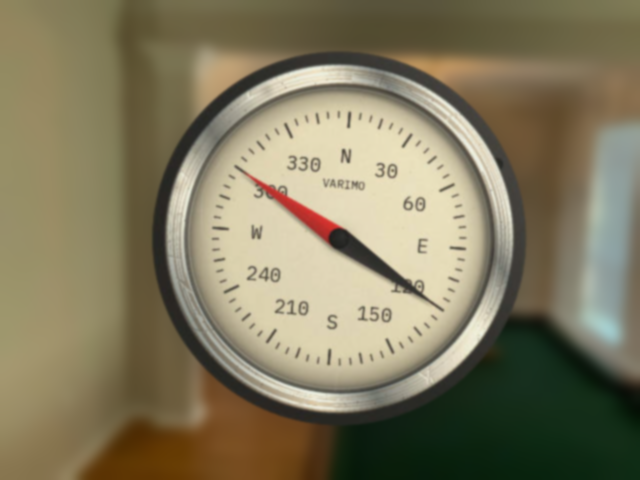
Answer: {"value": 300, "unit": "°"}
